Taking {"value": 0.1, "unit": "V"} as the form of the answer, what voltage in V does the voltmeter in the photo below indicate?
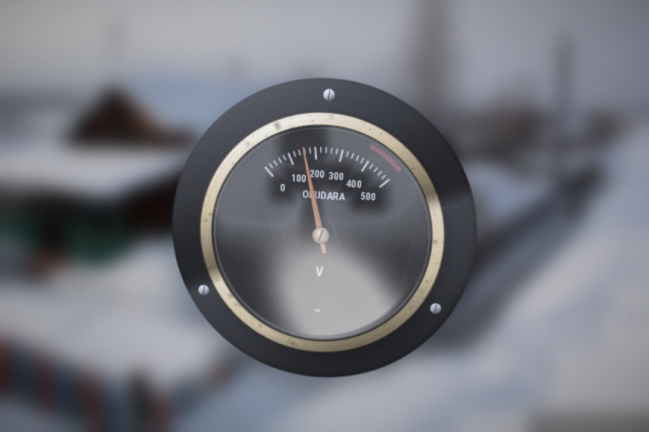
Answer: {"value": 160, "unit": "V"}
